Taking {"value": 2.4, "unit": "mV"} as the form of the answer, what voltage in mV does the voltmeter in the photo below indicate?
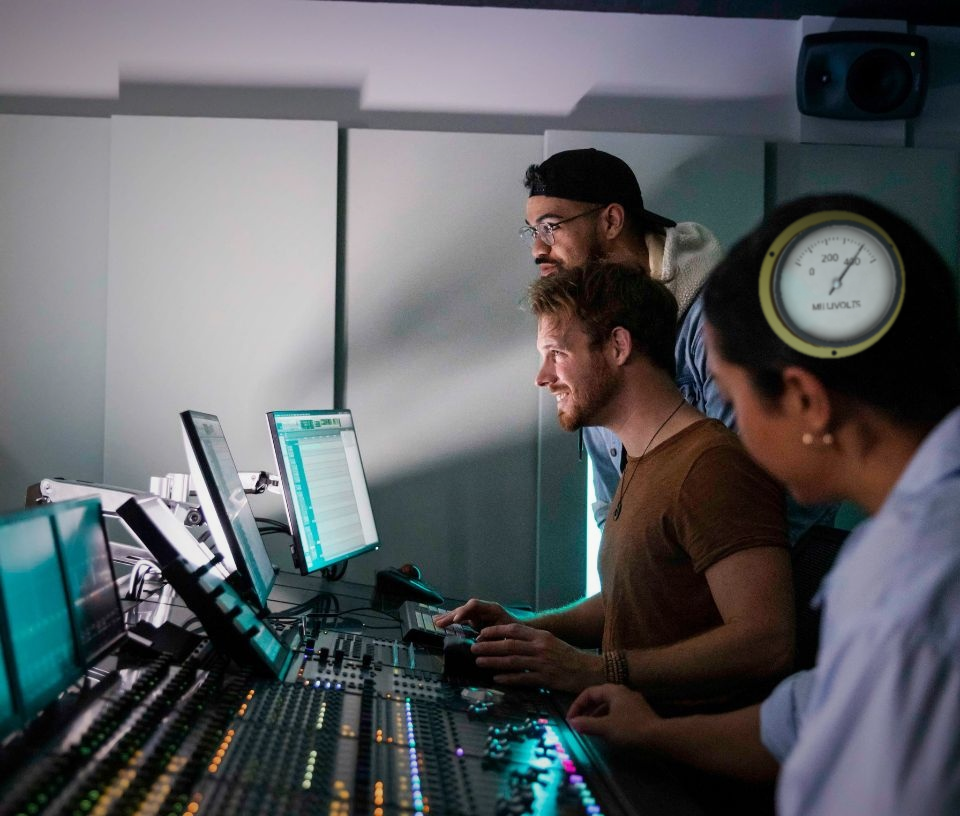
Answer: {"value": 400, "unit": "mV"}
